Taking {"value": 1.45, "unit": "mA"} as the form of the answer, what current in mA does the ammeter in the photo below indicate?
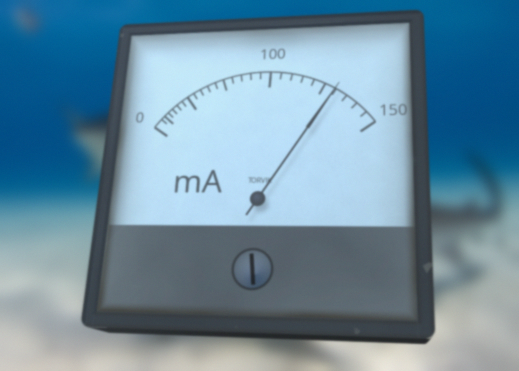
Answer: {"value": 130, "unit": "mA"}
